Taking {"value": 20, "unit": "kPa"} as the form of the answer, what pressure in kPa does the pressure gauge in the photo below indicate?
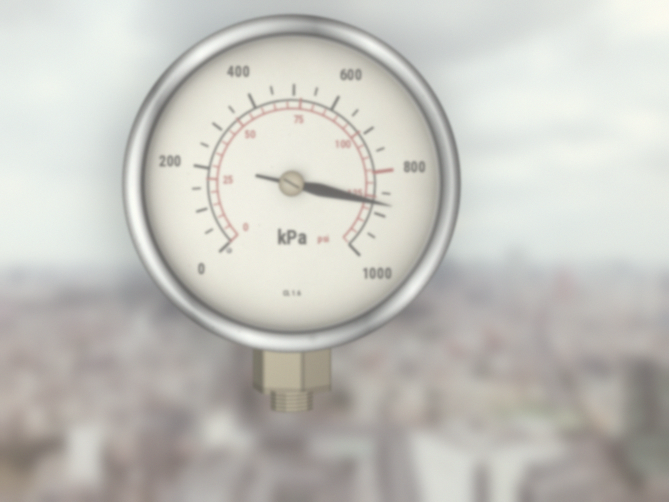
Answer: {"value": 875, "unit": "kPa"}
